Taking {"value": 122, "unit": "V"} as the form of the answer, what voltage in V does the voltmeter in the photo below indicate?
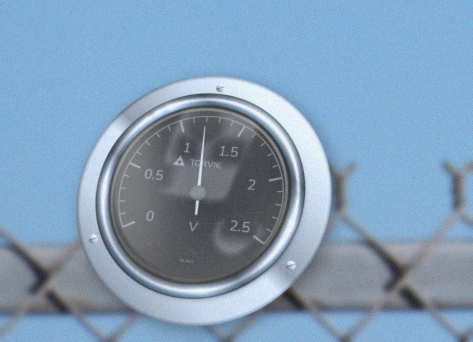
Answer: {"value": 1.2, "unit": "V"}
